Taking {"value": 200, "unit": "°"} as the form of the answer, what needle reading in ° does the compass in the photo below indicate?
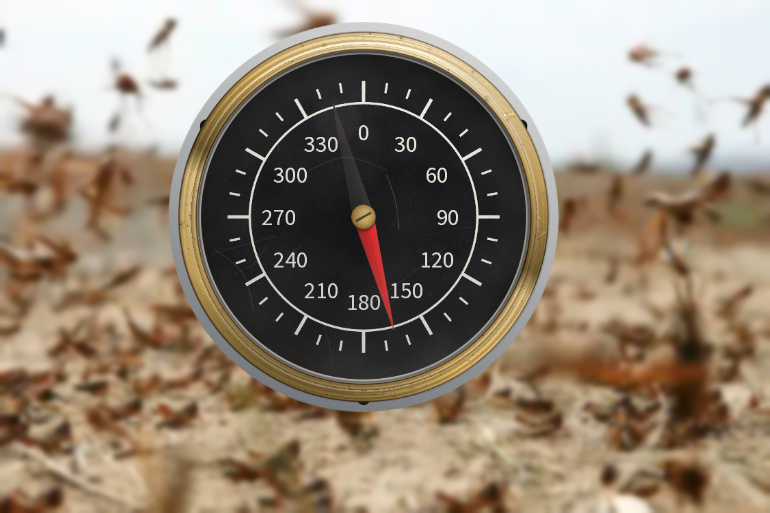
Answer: {"value": 165, "unit": "°"}
